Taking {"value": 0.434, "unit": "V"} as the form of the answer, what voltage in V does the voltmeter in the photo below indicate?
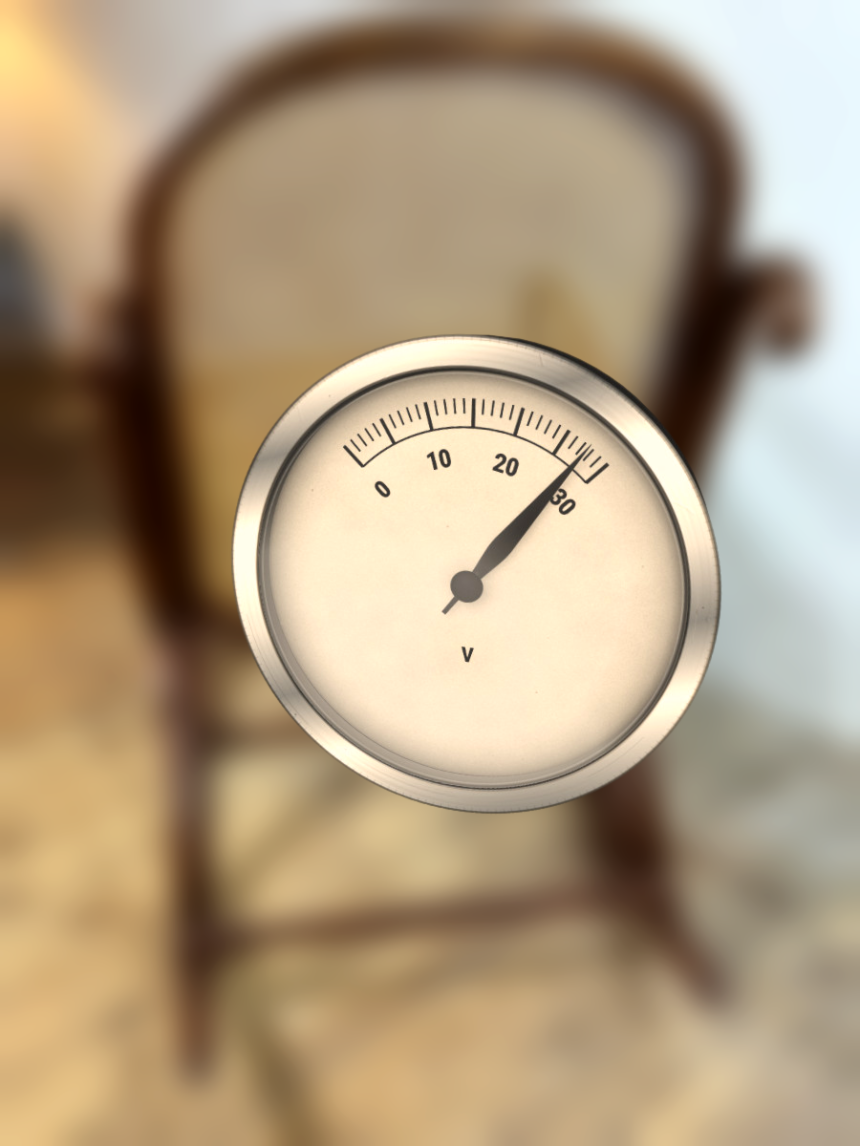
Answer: {"value": 27.5, "unit": "V"}
